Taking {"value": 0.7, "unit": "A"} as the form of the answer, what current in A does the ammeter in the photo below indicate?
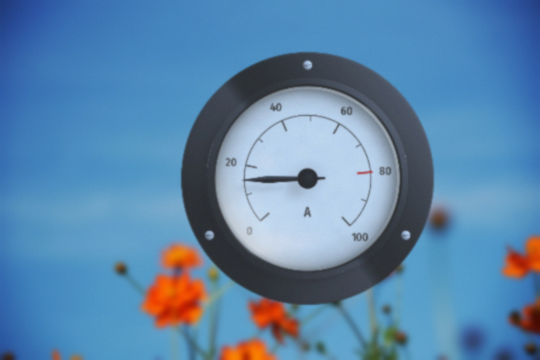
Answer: {"value": 15, "unit": "A"}
